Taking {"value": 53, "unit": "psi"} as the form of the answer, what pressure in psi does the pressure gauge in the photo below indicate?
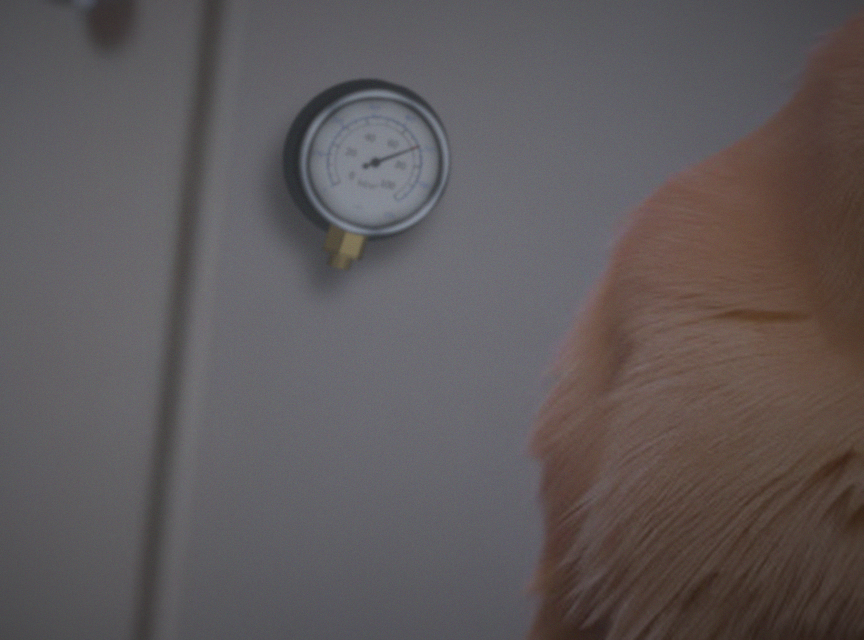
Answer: {"value": 70, "unit": "psi"}
